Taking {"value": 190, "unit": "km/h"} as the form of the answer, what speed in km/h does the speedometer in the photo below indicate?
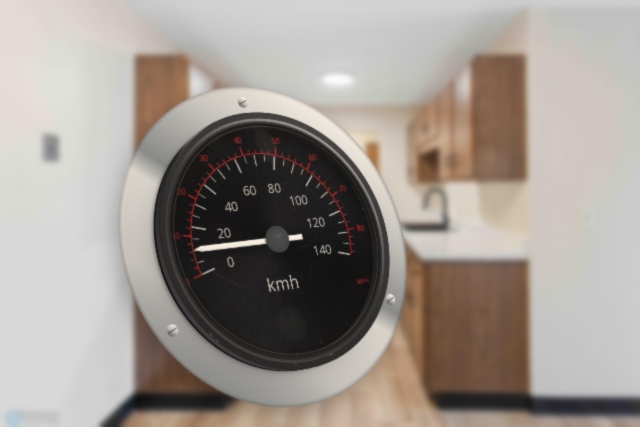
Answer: {"value": 10, "unit": "km/h"}
